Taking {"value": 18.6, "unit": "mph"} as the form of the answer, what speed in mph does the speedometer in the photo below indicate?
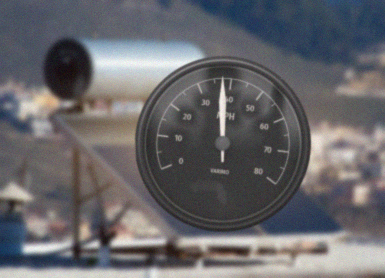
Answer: {"value": 37.5, "unit": "mph"}
